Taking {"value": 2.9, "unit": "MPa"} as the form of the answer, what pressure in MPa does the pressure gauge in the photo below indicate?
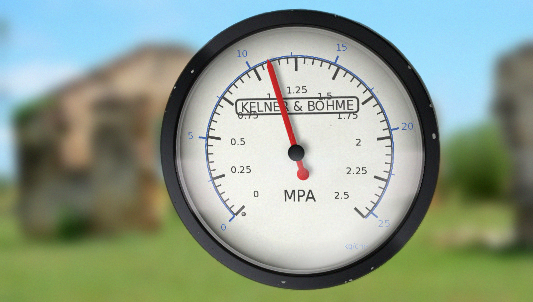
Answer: {"value": 1.1, "unit": "MPa"}
